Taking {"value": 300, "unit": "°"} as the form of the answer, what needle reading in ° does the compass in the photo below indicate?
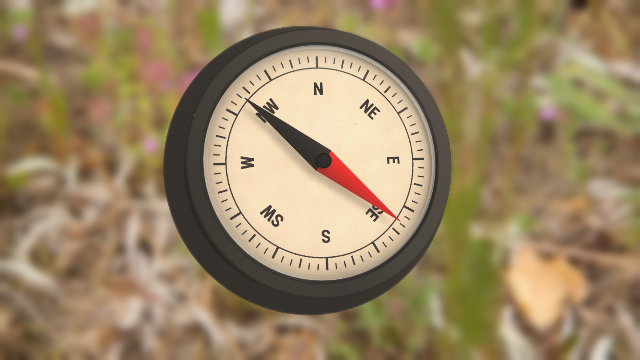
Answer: {"value": 130, "unit": "°"}
